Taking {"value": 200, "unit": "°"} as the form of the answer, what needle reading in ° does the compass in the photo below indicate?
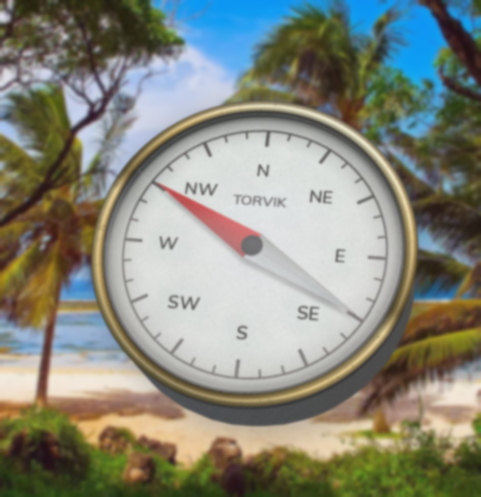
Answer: {"value": 300, "unit": "°"}
